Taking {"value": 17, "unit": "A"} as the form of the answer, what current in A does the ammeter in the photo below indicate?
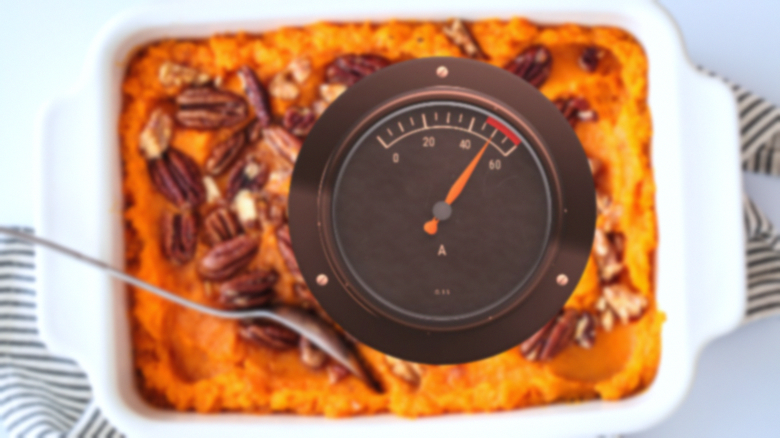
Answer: {"value": 50, "unit": "A"}
